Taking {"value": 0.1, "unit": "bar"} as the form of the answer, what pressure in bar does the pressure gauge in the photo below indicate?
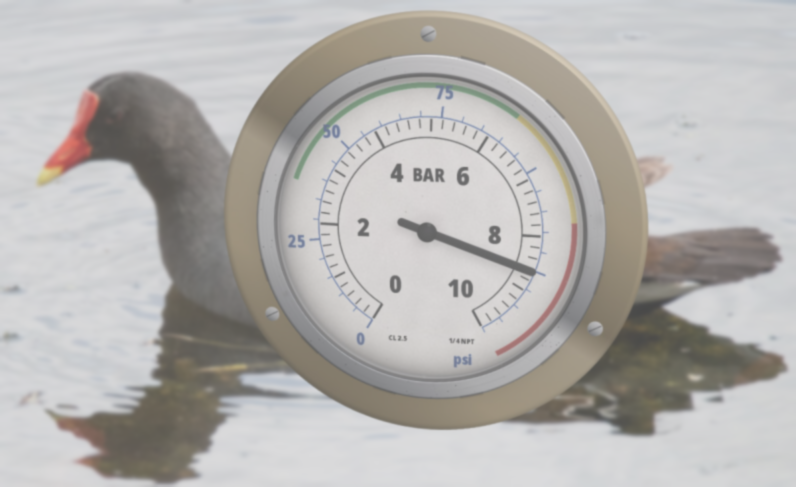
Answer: {"value": 8.6, "unit": "bar"}
